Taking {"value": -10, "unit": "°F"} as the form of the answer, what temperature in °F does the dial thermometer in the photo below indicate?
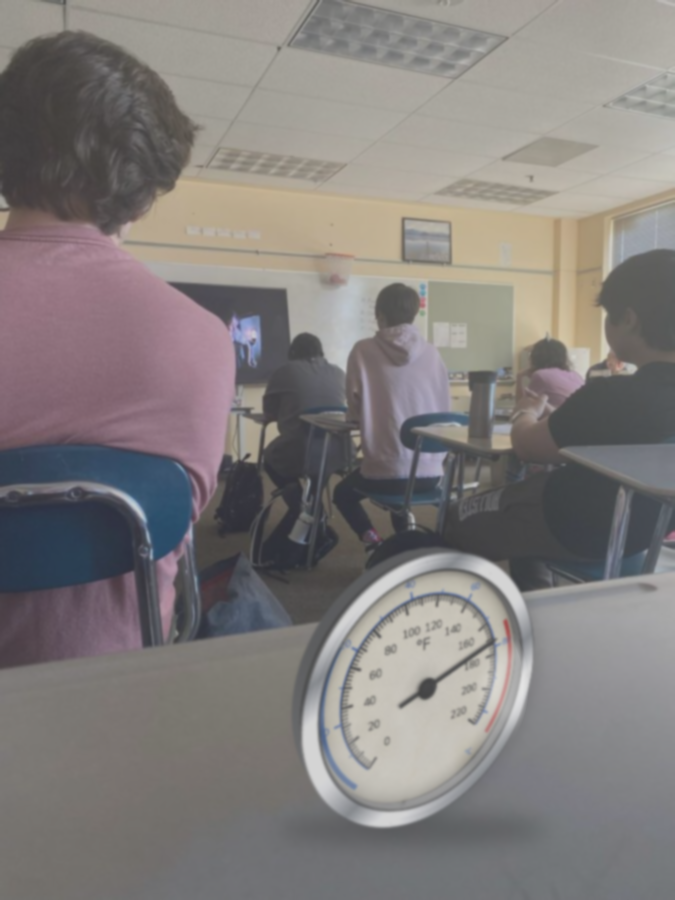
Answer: {"value": 170, "unit": "°F"}
